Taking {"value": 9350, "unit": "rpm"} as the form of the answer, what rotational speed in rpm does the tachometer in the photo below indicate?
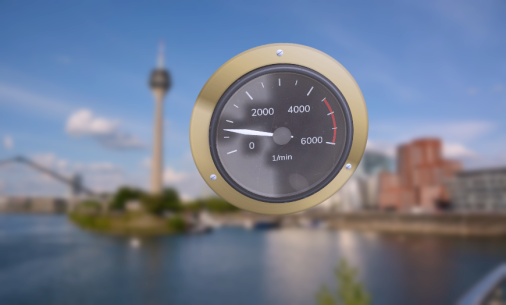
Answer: {"value": 750, "unit": "rpm"}
